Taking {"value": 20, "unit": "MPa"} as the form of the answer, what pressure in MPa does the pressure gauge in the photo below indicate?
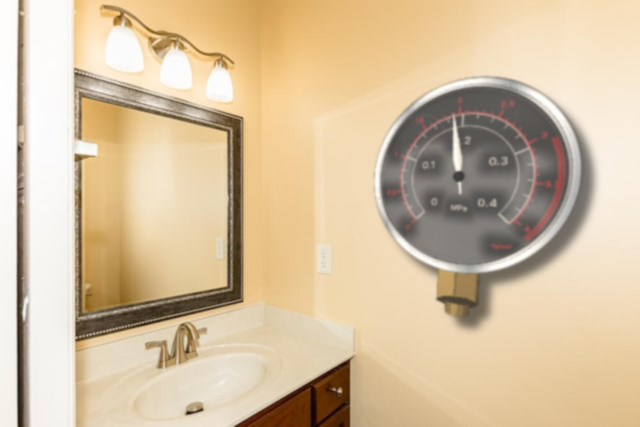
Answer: {"value": 0.19, "unit": "MPa"}
